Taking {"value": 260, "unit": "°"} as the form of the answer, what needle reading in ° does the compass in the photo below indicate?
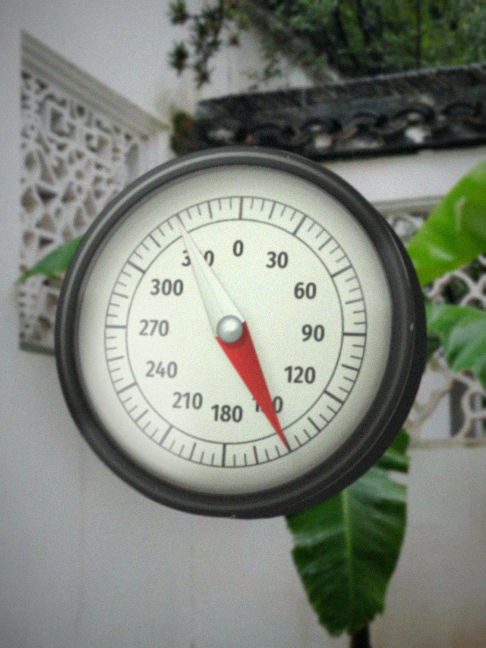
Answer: {"value": 150, "unit": "°"}
